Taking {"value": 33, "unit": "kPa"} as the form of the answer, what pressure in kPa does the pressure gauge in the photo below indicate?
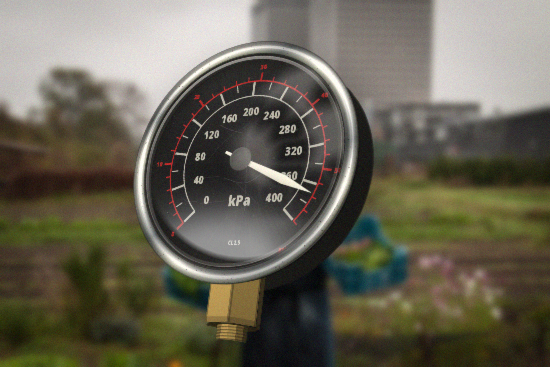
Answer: {"value": 370, "unit": "kPa"}
